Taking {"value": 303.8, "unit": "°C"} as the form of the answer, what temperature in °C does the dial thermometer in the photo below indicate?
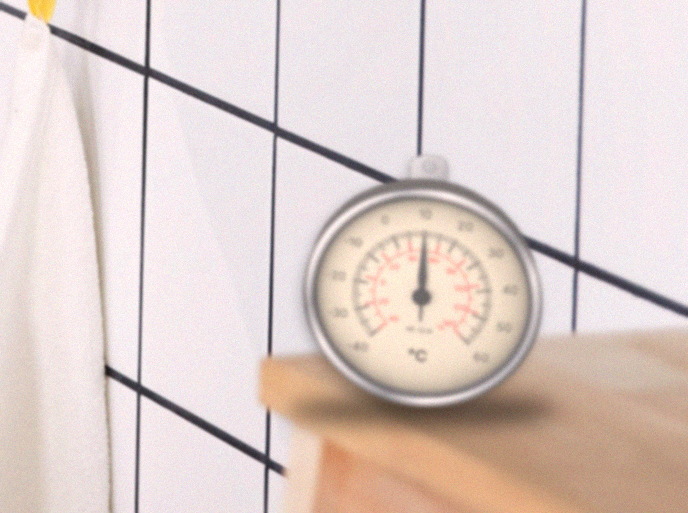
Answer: {"value": 10, "unit": "°C"}
